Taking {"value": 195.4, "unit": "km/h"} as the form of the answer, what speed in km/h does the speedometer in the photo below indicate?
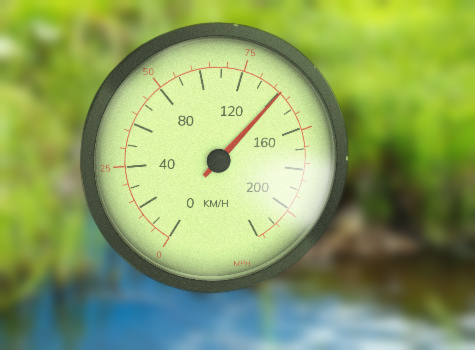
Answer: {"value": 140, "unit": "km/h"}
